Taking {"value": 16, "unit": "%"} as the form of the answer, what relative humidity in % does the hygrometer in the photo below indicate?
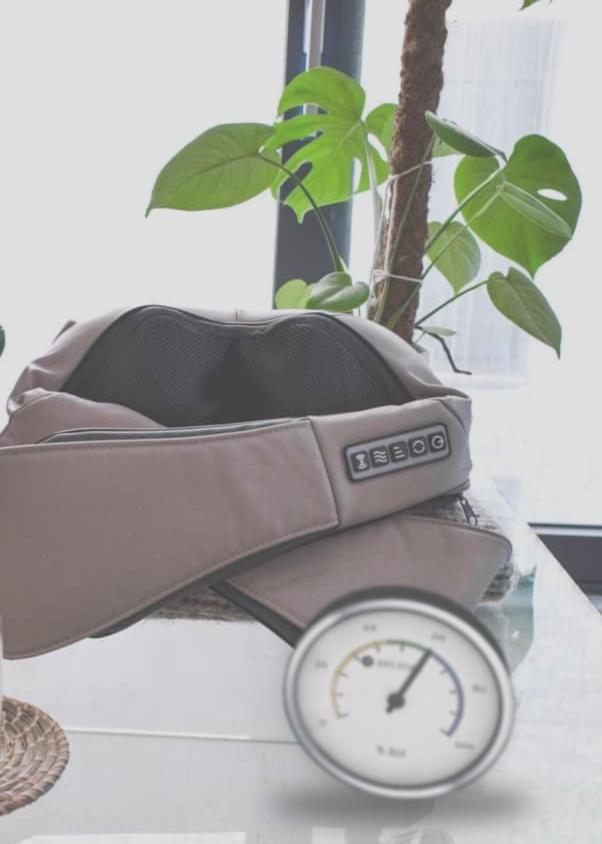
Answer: {"value": 60, "unit": "%"}
